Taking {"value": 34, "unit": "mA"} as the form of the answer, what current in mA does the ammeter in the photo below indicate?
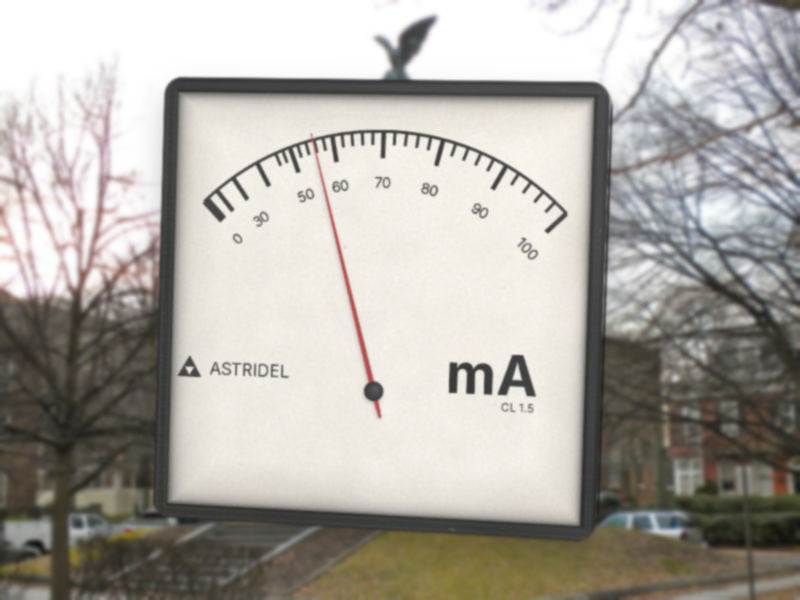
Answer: {"value": 56, "unit": "mA"}
